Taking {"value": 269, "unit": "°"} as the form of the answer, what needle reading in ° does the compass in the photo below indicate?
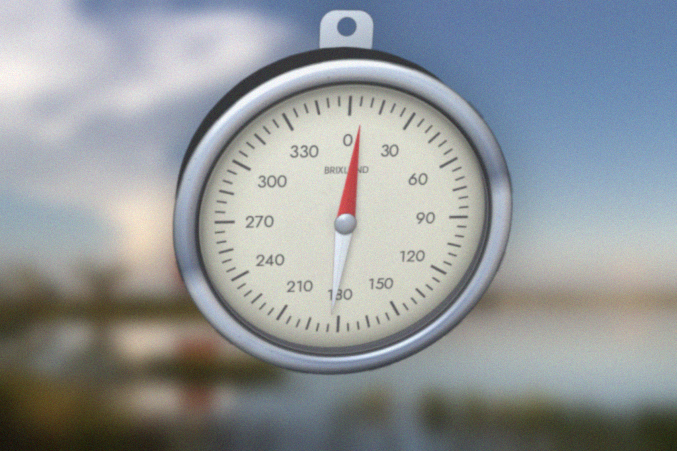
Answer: {"value": 5, "unit": "°"}
